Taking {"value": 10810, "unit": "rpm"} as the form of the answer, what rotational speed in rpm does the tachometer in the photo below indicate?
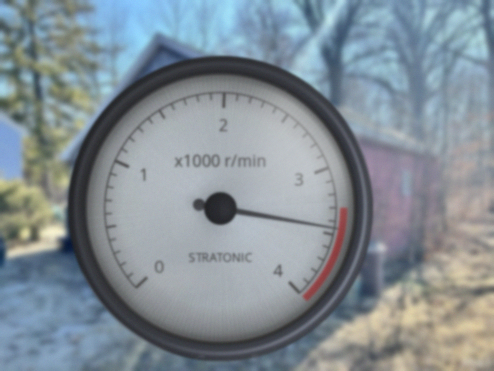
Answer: {"value": 3450, "unit": "rpm"}
